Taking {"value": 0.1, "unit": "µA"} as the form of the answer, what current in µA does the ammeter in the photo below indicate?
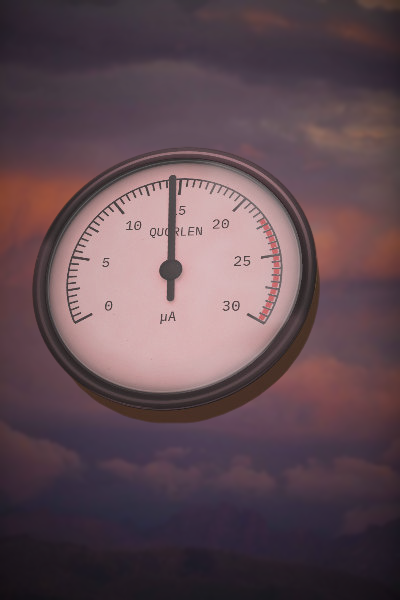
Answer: {"value": 14.5, "unit": "µA"}
